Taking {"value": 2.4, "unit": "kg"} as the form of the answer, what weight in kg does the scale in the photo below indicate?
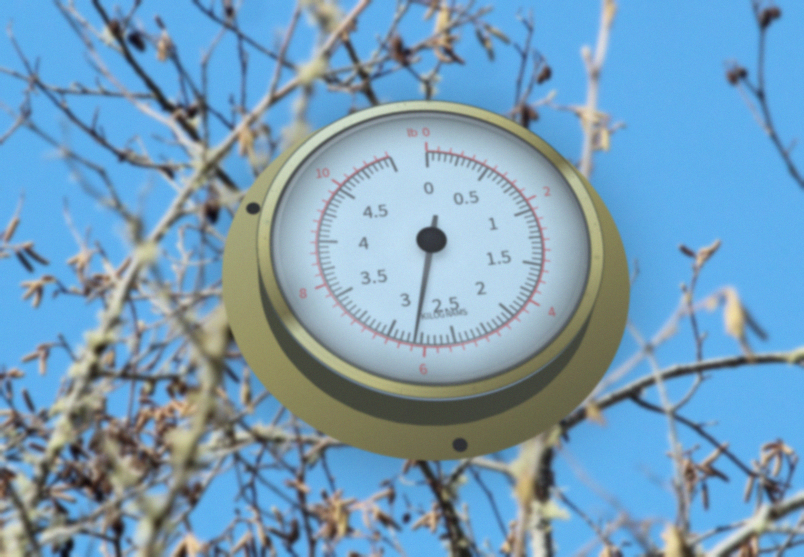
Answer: {"value": 2.8, "unit": "kg"}
